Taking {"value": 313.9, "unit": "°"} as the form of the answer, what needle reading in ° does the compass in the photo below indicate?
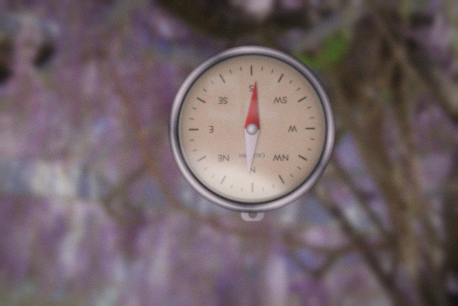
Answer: {"value": 185, "unit": "°"}
